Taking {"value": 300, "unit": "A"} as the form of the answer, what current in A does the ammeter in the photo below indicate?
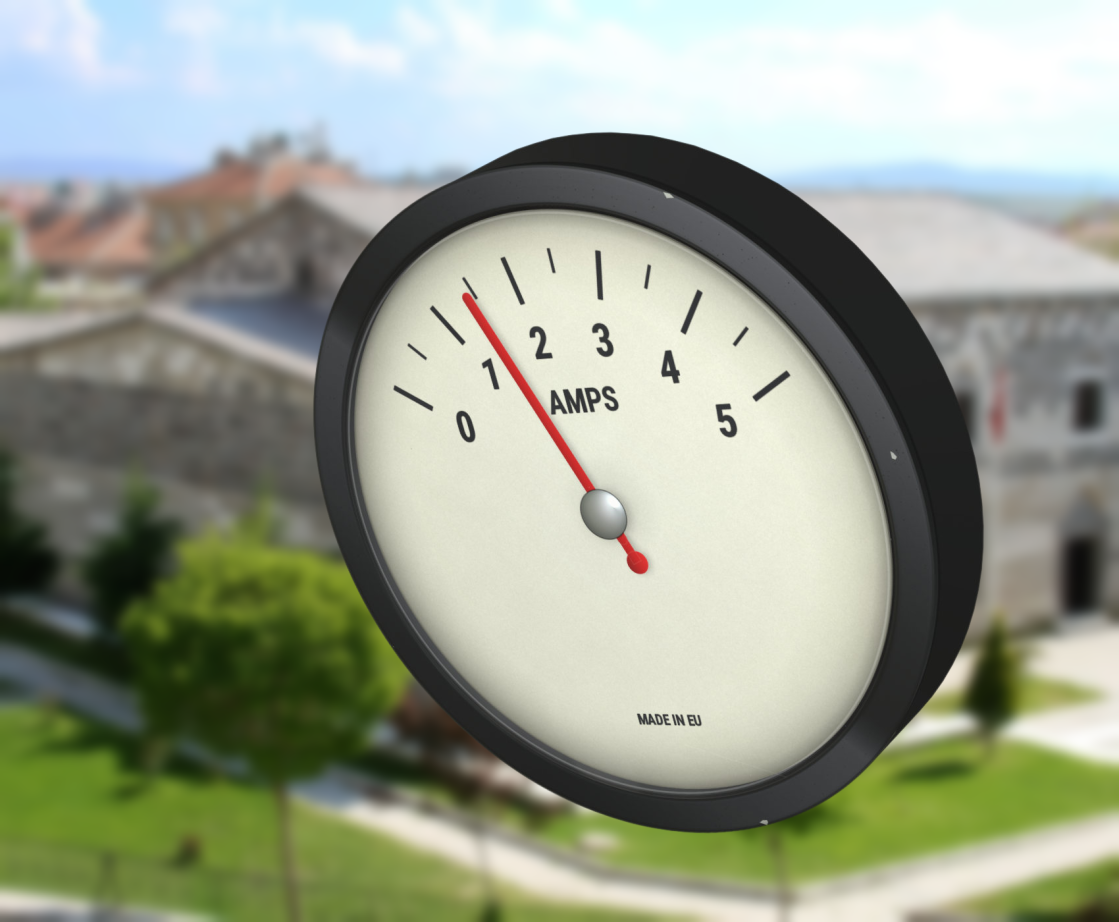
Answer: {"value": 1.5, "unit": "A"}
